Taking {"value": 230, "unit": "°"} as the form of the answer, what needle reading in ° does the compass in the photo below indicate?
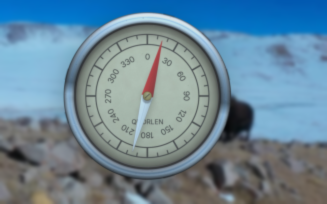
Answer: {"value": 15, "unit": "°"}
